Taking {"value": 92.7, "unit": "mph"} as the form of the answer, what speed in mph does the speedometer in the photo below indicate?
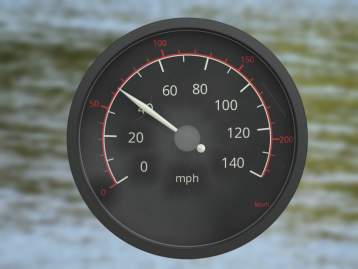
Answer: {"value": 40, "unit": "mph"}
